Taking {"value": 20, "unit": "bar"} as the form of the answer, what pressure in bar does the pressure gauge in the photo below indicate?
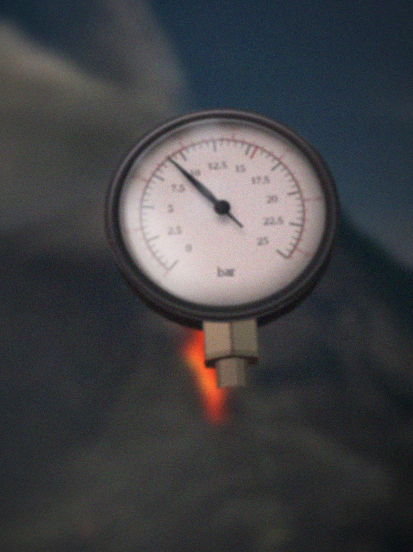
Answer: {"value": 9, "unit": "bar"}
